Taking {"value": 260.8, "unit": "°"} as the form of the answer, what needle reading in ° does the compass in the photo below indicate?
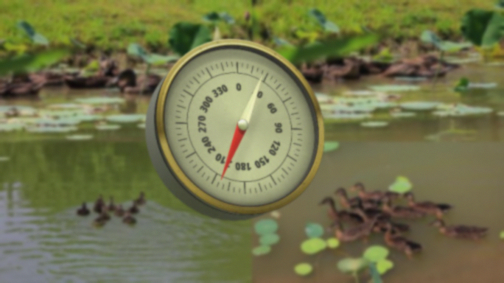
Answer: {"value": 205, "unit": "°"}
